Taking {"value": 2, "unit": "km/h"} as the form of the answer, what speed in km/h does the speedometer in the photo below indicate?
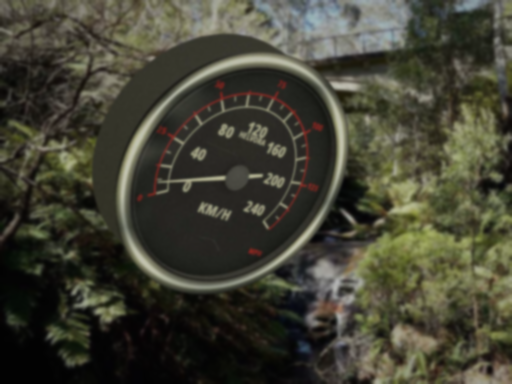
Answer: {"value": 10, "unit": "km/h"}
